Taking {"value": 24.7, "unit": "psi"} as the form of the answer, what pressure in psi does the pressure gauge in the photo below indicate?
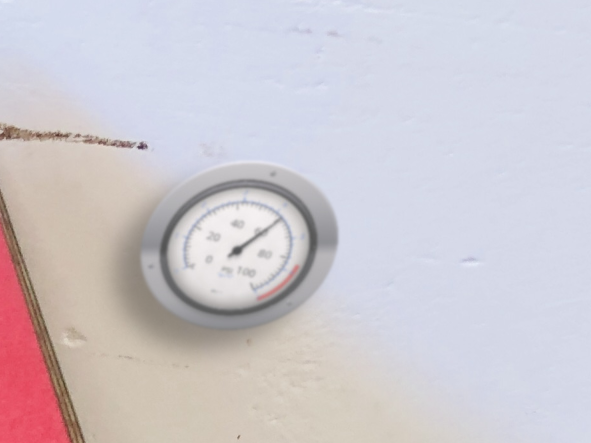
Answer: {"value": 60, "unit": "psi"}
